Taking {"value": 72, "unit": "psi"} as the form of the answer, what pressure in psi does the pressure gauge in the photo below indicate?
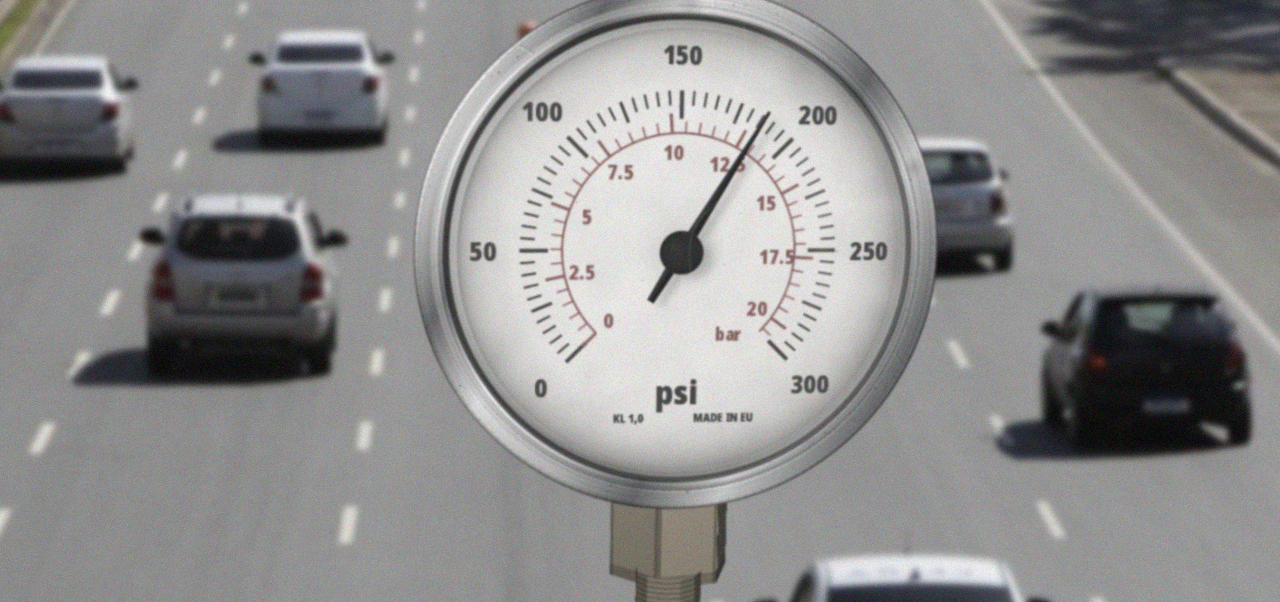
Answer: {"value": 185, "unit": "psi"}
